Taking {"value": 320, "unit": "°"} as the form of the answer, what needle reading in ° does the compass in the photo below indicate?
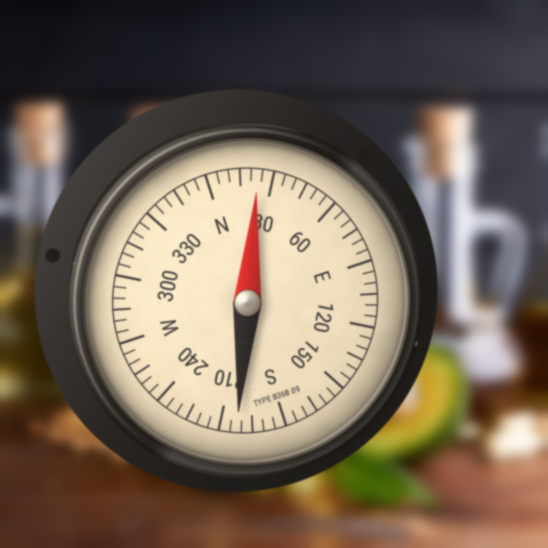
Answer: {"value": 22.5, "unit": "°"}
